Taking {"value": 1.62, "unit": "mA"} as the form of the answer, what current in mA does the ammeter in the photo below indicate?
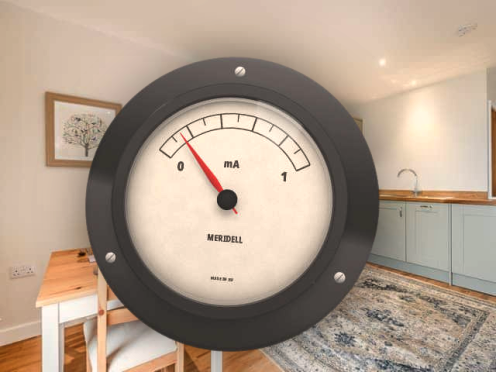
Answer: {"value": 0.15, "unit": "mA"}
